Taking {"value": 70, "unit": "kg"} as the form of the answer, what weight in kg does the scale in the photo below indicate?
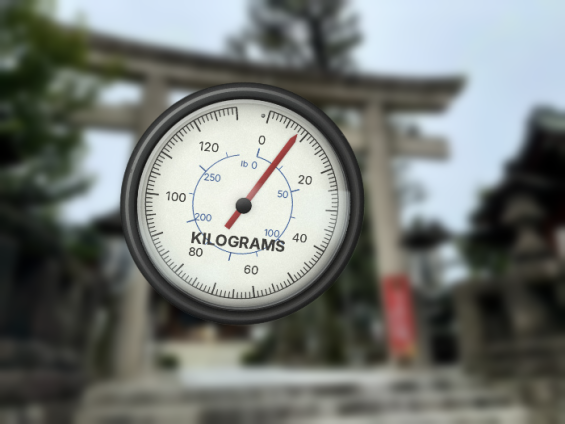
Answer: {"value": 8, "unit": "kg"}
